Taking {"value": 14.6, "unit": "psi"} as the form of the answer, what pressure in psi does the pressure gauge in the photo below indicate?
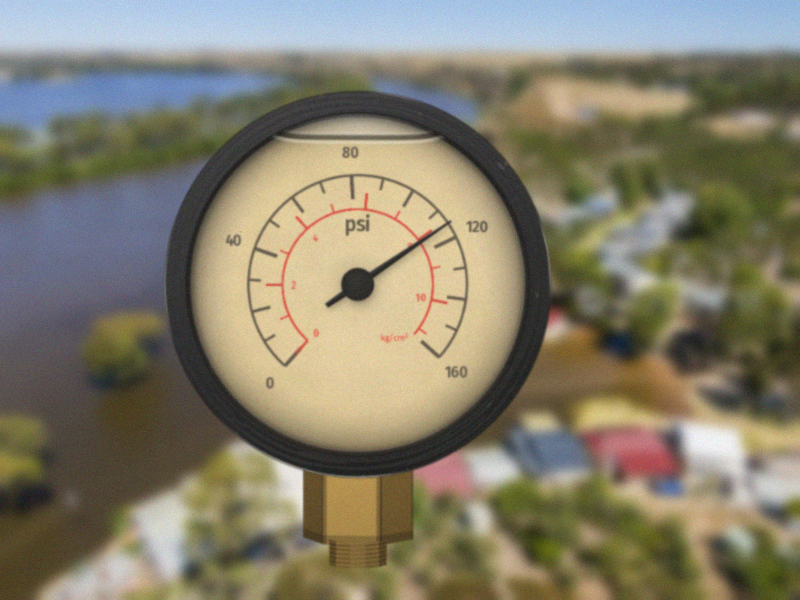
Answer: {"value": 115, "unit": "psi"}
